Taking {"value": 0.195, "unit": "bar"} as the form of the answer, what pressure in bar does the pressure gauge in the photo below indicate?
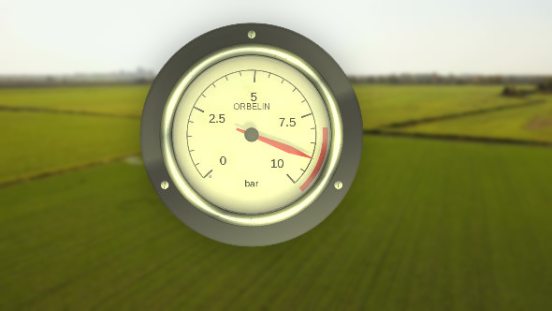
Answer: {"value": 9, "unit": "bar"}
